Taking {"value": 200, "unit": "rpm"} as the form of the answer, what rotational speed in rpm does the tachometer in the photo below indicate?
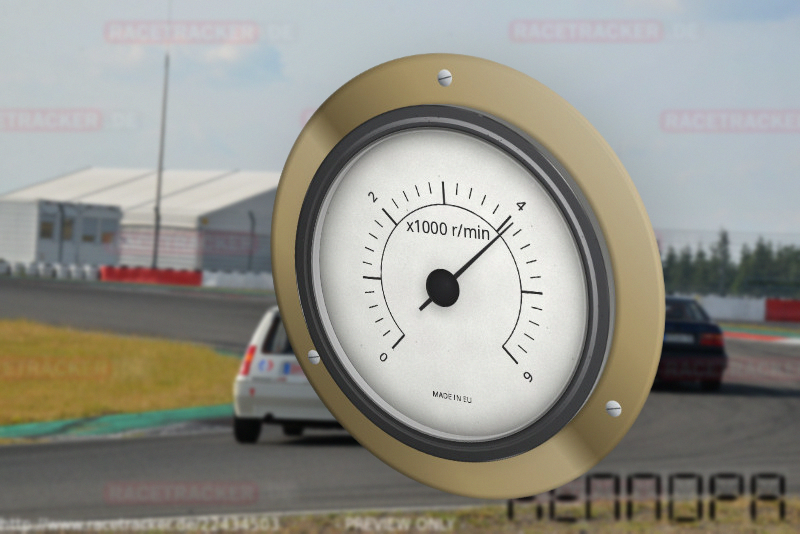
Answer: {"value": 4100, "unit": "rpm"}
